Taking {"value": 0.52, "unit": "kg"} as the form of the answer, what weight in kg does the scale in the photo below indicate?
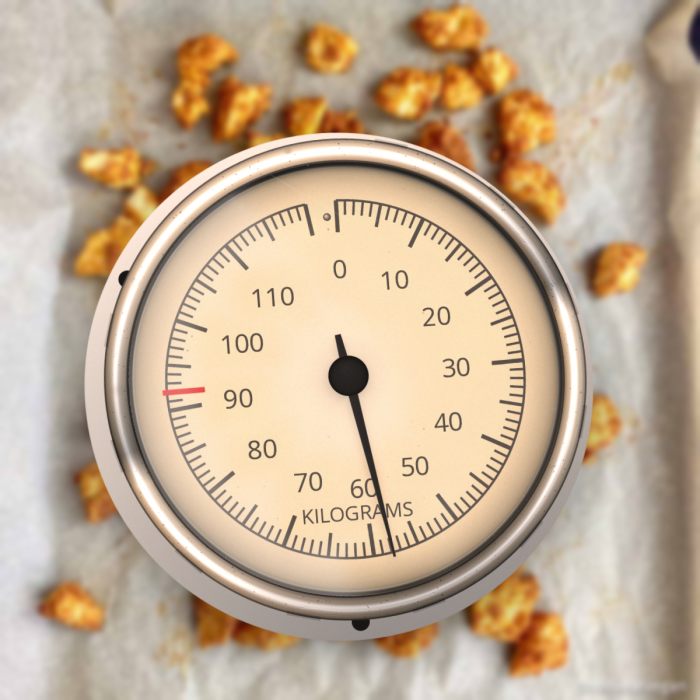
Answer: {"value": 58, "unit": "kg"}
